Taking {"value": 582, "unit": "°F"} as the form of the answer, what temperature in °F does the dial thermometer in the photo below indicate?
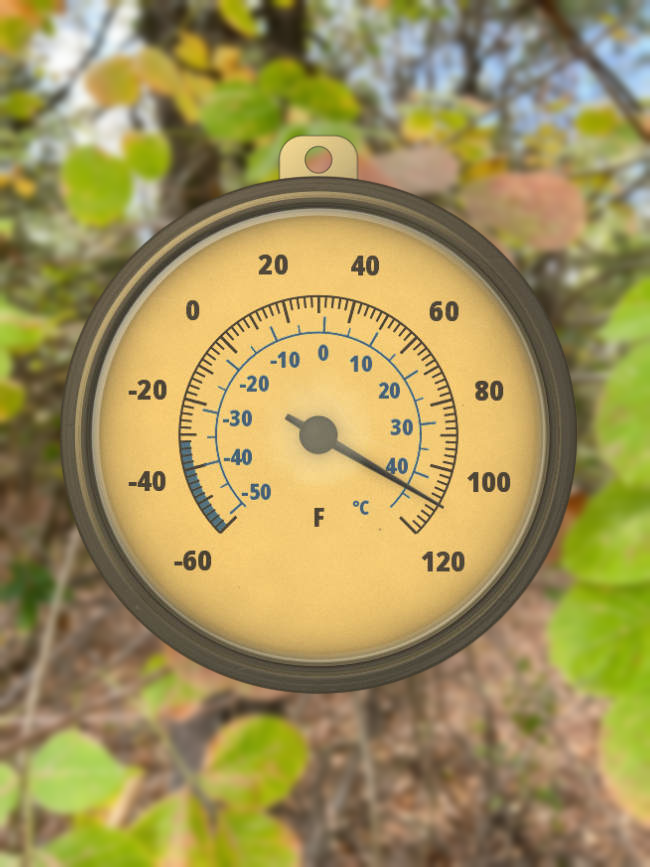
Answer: {"value": 110, "unit": "°F"}
